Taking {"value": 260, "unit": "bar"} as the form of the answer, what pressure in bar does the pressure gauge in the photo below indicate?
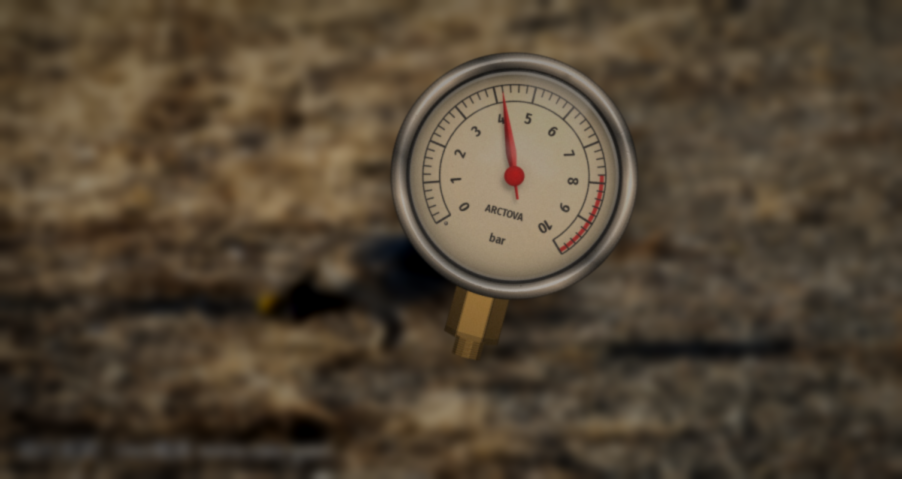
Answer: {"value": 4.2, "unit": "bar"}
